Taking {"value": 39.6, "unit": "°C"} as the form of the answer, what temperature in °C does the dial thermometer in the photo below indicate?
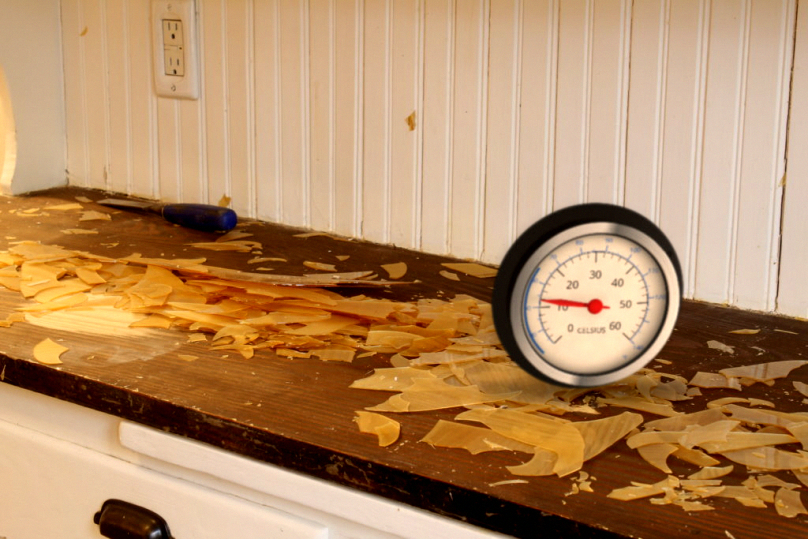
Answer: {"value": 12, "unit": "°C"}
